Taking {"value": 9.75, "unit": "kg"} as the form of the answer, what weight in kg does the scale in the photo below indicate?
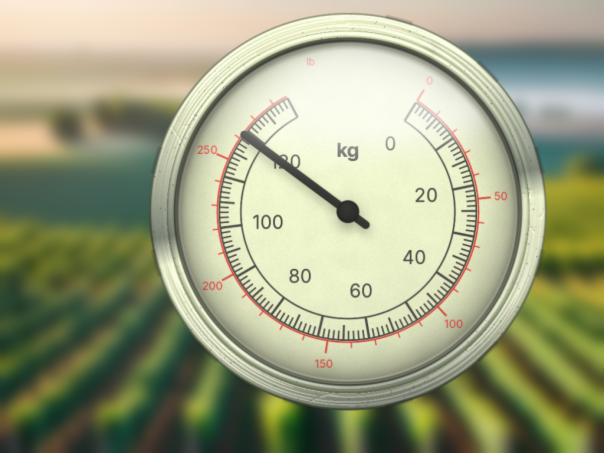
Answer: {"value": 119, "unit": "kg"}
